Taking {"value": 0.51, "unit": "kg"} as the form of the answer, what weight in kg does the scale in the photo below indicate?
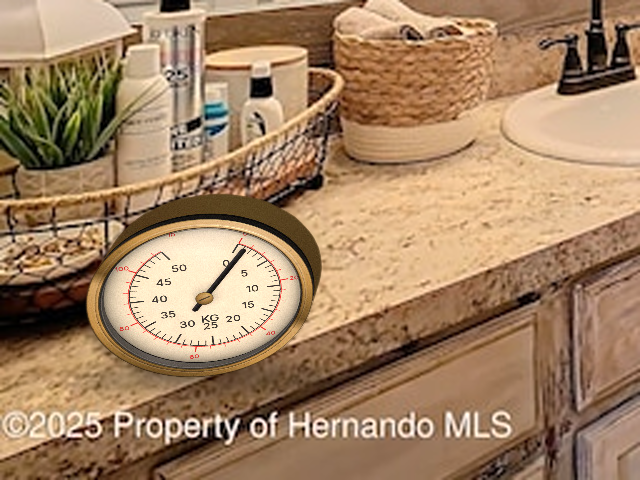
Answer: {"value": 1, "unit": "kg"}
